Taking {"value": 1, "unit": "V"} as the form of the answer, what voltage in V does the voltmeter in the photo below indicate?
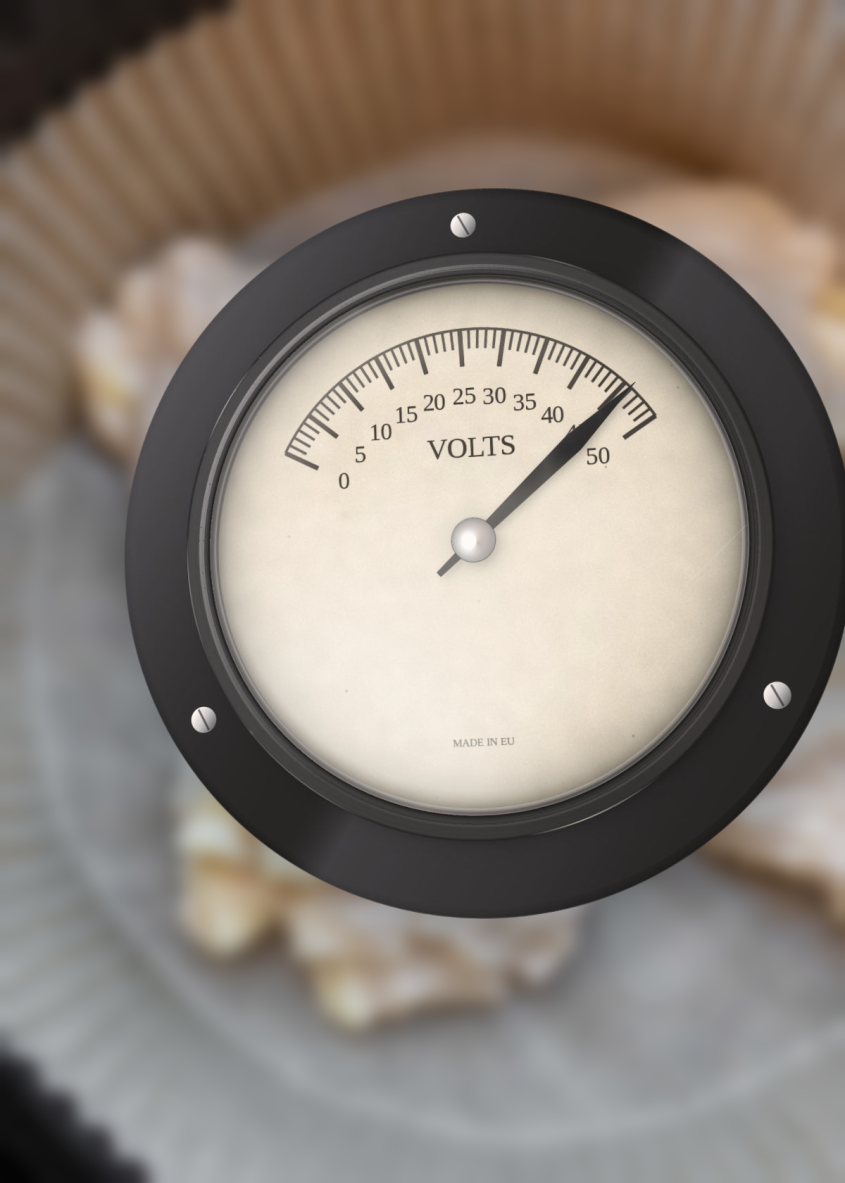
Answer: {"value": 46, "unit": "V"}
